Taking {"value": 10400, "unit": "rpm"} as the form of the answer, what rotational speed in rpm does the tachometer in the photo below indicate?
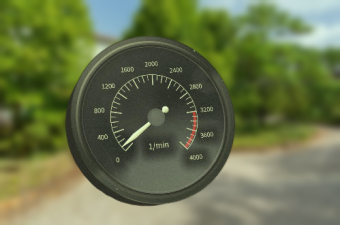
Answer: {"value": 100, "unit": "rpm"}
